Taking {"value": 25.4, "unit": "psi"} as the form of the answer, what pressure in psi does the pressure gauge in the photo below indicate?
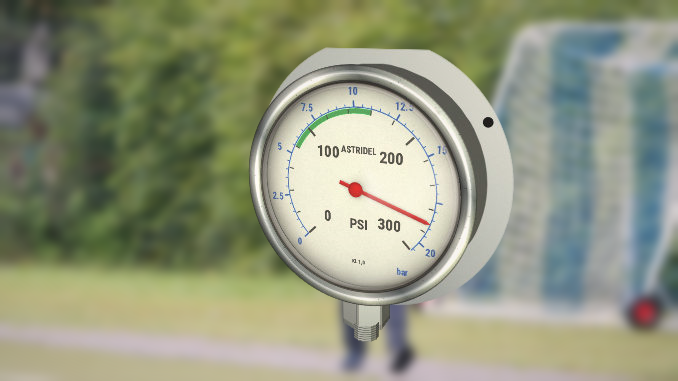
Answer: {"value": 270, "unit": "psi"}
